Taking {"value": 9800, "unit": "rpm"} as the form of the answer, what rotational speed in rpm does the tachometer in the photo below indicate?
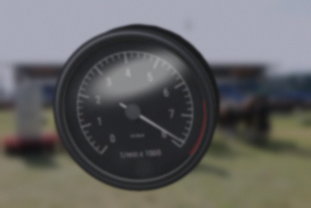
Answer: {"value": 7800, "unit": "rpm"}
